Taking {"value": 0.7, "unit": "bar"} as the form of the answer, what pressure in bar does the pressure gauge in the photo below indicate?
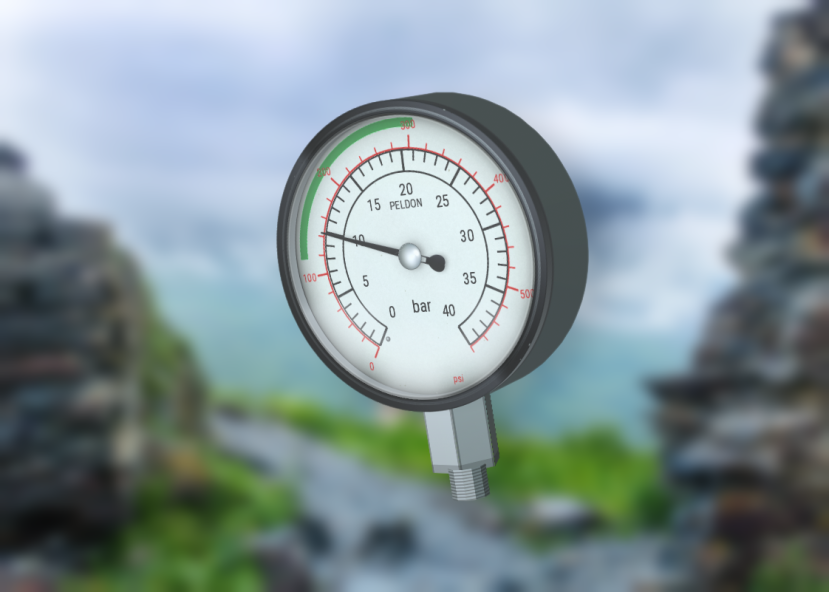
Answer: {"value": 10, "unit": "bar"}
